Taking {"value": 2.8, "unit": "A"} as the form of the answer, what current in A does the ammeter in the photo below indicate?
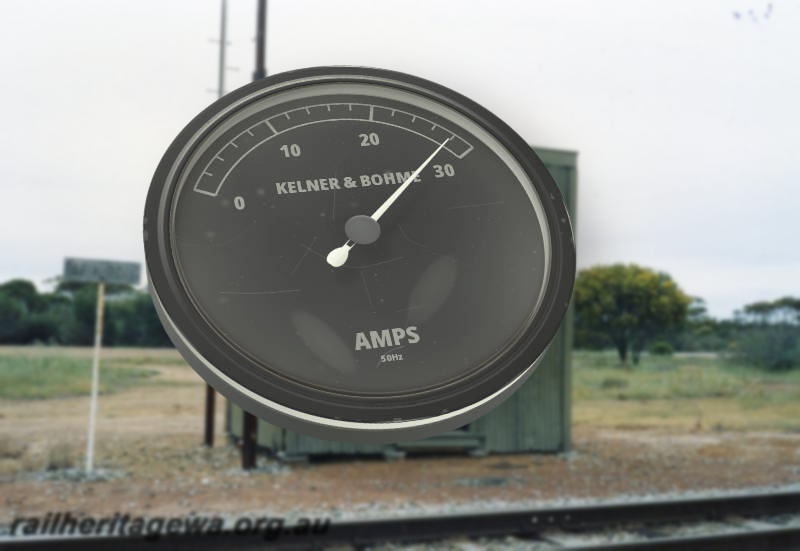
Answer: {"value": 28, "unit": "A"}
